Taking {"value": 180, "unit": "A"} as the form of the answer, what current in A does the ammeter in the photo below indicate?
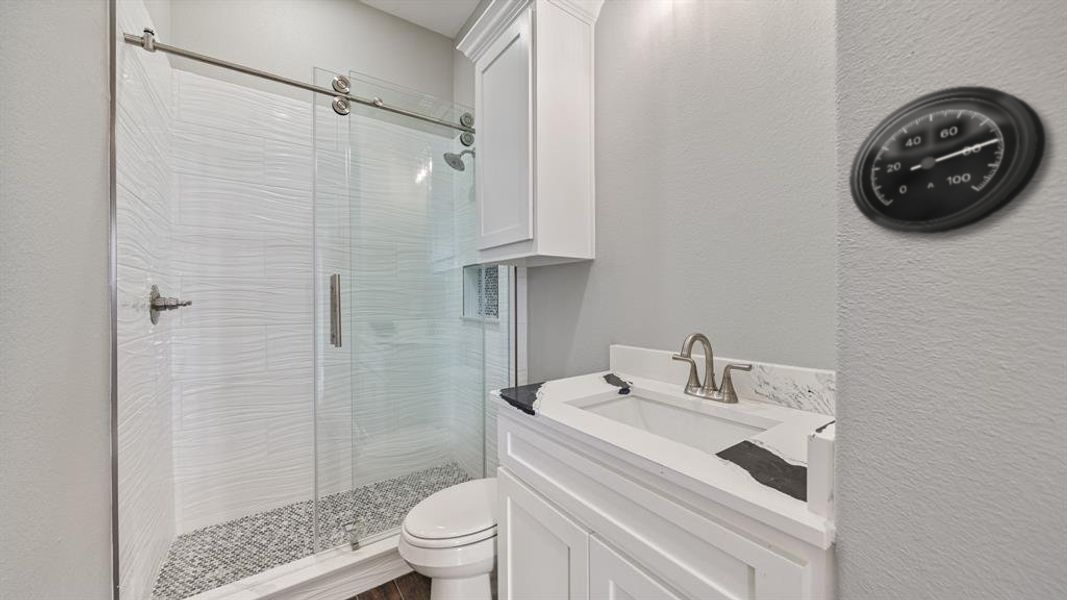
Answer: {"value": 80, "unit": "A"}
